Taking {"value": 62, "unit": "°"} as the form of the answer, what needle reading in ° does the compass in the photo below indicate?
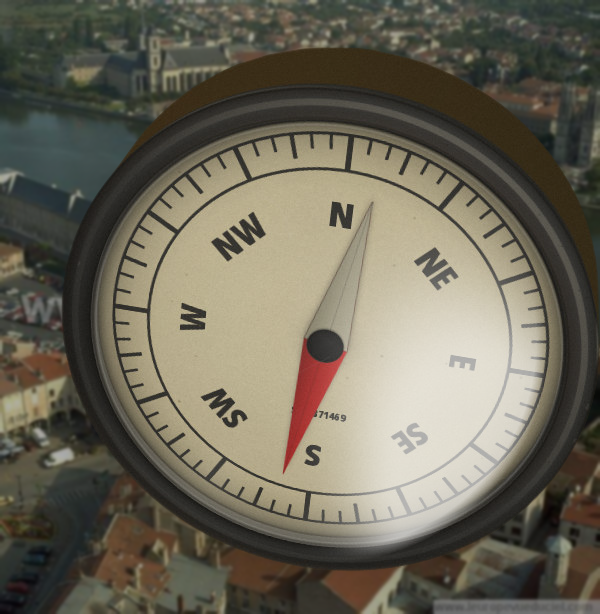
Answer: {"value": 190, "unit": "°"}
